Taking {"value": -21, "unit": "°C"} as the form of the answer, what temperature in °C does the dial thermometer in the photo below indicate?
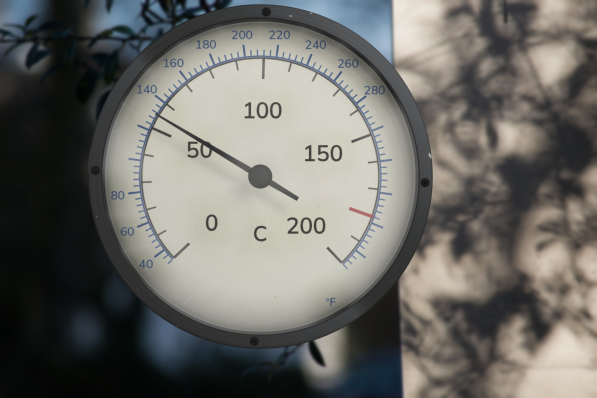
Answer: {"value": 55, "unit": "°C"}
